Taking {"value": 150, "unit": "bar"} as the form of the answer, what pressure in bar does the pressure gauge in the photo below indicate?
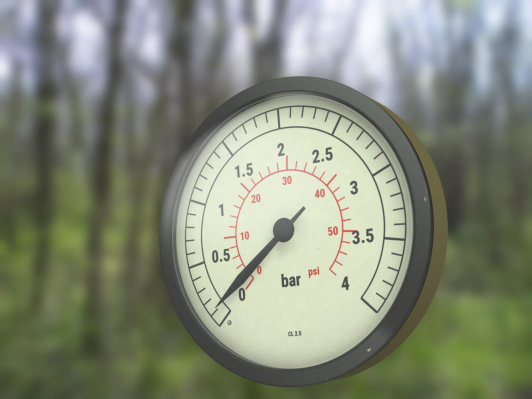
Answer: {"value": 0.1, "unit": "bar"}
